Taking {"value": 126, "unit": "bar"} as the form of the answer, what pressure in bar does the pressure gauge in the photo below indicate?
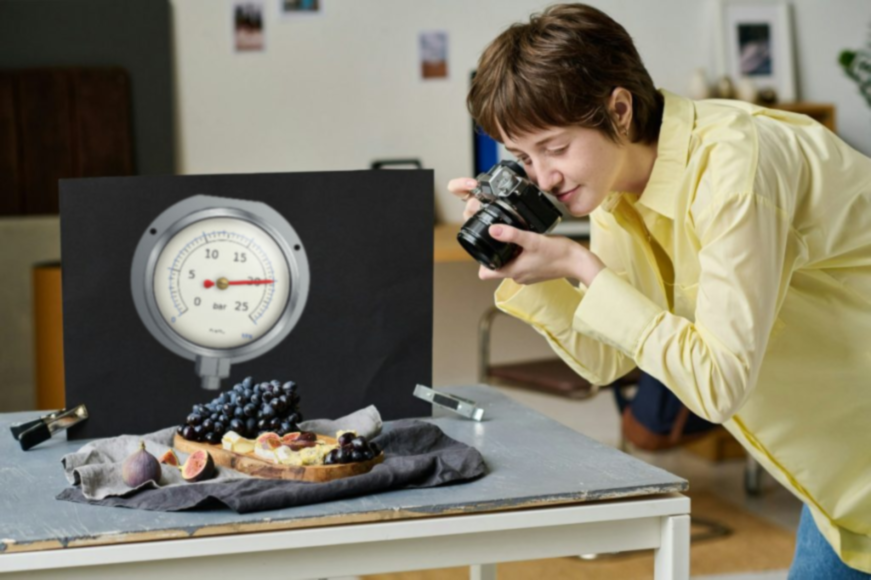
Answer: {"value": 20, "unit": "bar"}
